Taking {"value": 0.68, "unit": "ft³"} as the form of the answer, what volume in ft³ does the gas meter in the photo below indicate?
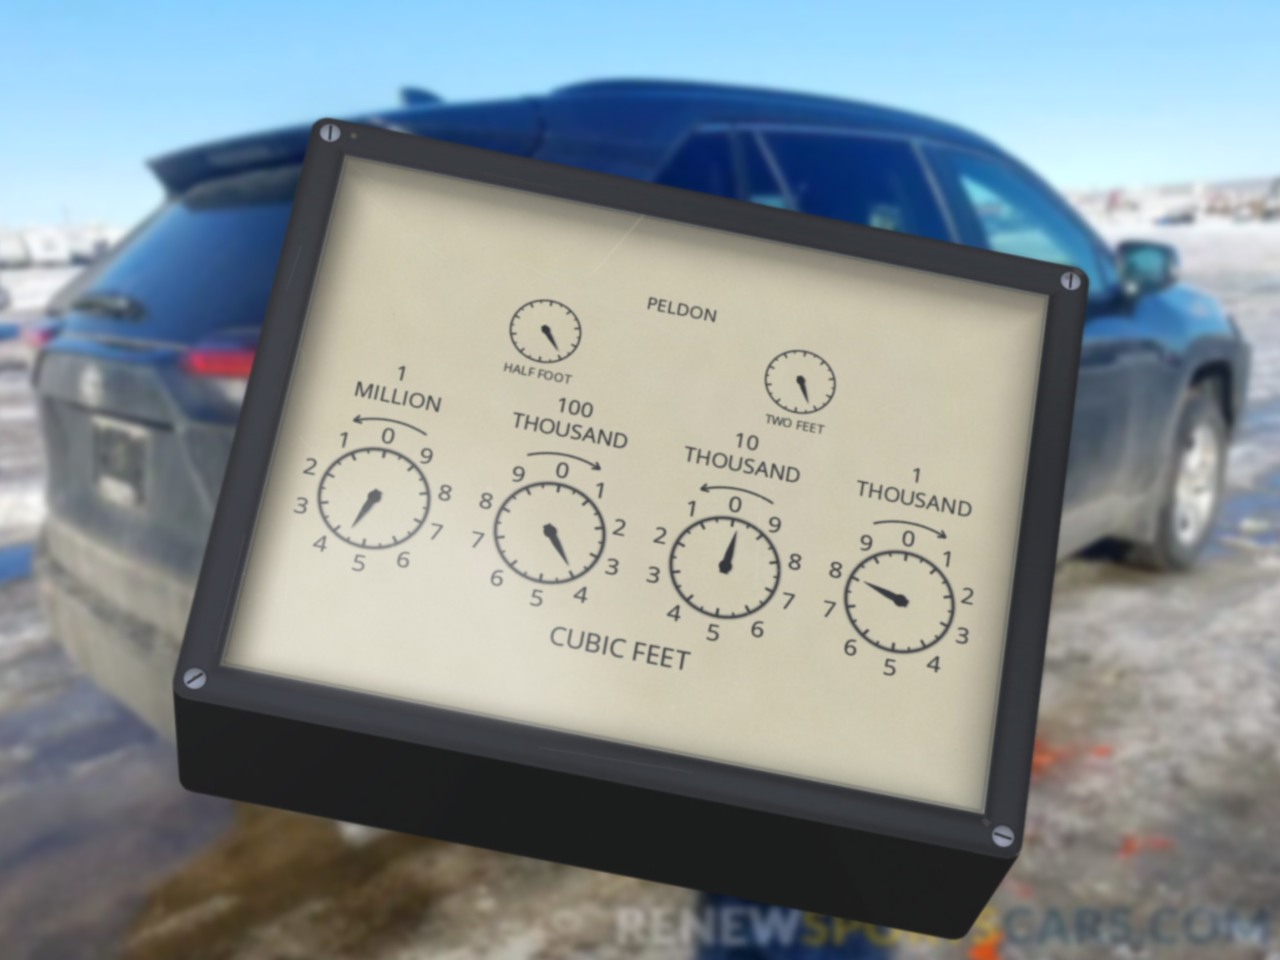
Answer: {"value": 439800, "unit": "ft³"}
